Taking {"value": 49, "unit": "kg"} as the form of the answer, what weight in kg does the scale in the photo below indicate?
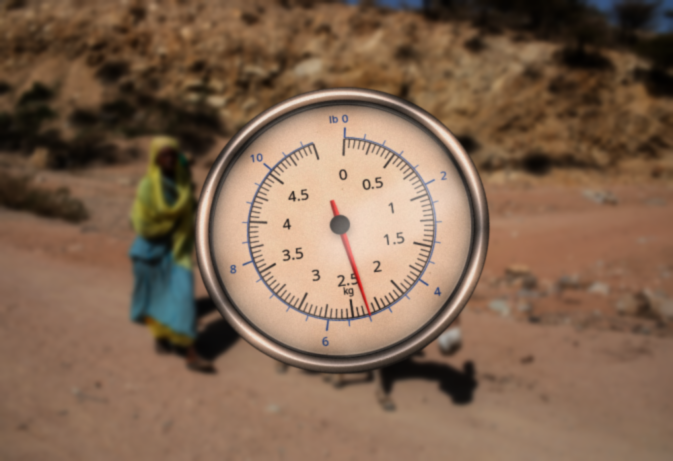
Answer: {"value": 2.35, "unit": "kg"}
